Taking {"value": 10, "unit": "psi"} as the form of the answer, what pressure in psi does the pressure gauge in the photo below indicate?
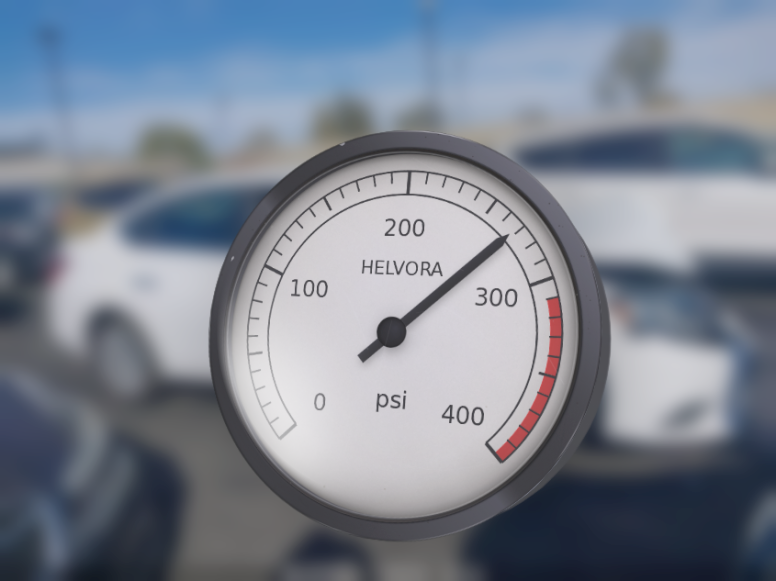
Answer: {"value": 270, "unit": "psi"}
